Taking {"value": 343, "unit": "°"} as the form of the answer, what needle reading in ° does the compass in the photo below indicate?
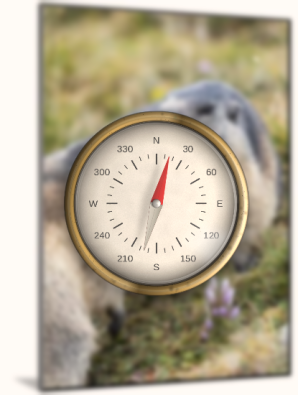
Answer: {"value": 15, "unit": "°"}
